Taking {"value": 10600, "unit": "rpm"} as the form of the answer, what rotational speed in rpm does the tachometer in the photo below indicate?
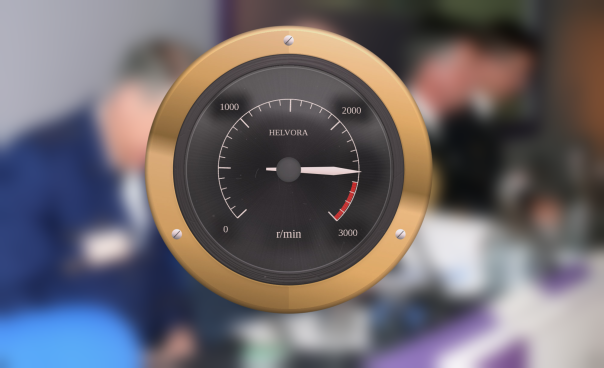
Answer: {"value": 2500, "unit": "rpm"}
